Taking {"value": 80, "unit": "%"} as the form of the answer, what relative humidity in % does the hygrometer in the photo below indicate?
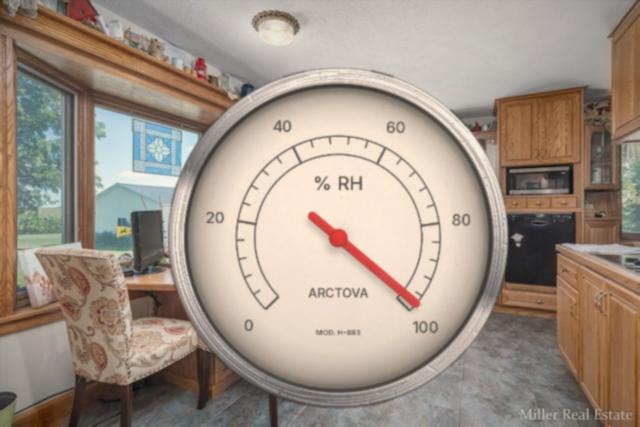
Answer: {"value": 98, "unit": "%"}
